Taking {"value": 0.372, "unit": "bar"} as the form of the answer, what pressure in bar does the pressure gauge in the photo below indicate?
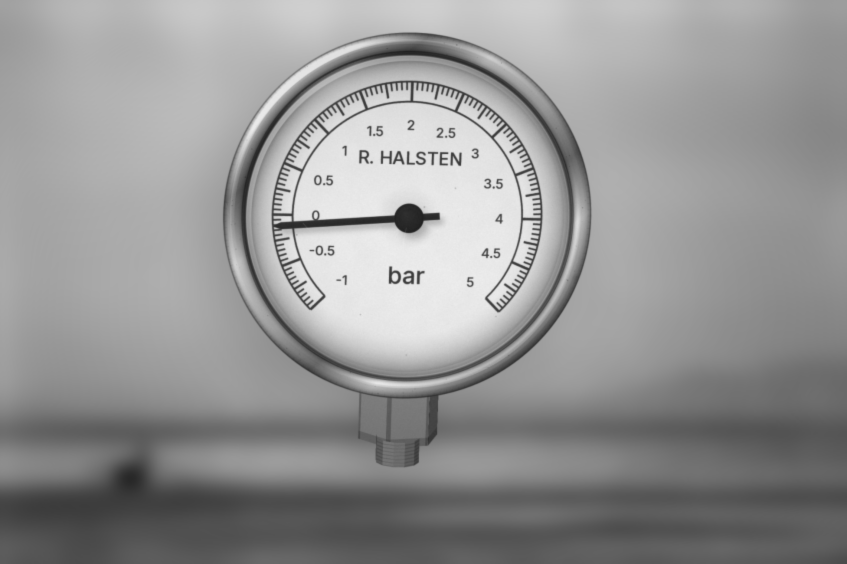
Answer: {"value": -0.1, "unit": "bar"}
